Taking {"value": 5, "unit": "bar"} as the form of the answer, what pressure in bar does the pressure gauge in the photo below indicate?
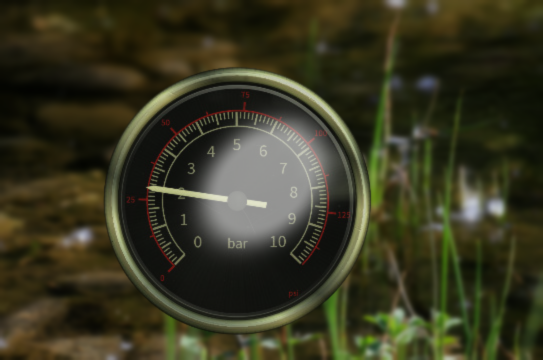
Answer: {"value": 2, "unit": "bar"}
